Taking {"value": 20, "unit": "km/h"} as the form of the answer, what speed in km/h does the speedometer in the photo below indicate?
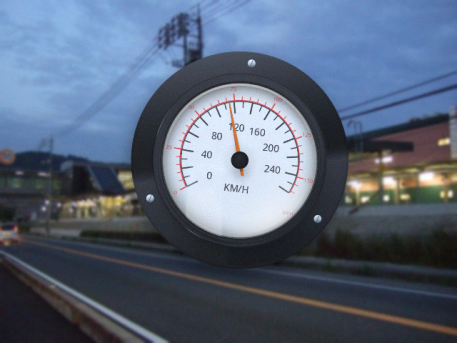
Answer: {"value": 115, "unit": "km/h"}
